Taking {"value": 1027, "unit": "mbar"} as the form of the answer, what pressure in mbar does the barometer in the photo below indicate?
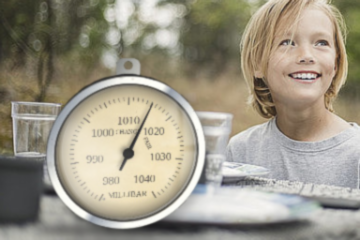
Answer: {"value": 1015, "unit": "mbar"}
